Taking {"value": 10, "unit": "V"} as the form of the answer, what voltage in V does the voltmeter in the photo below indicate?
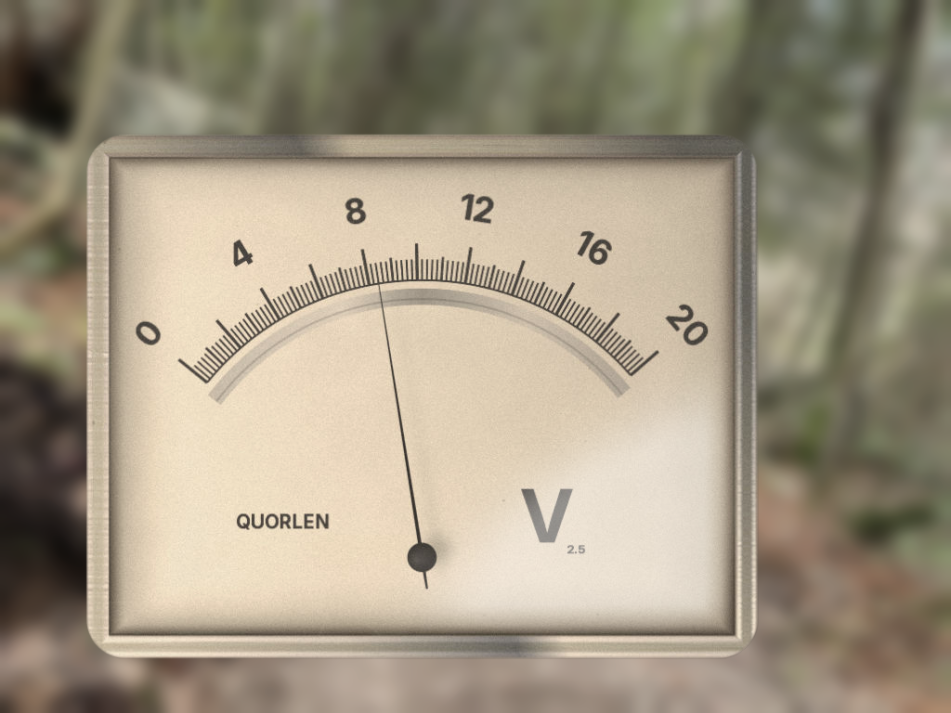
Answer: {"value": 8.4, "unit": "V"}
